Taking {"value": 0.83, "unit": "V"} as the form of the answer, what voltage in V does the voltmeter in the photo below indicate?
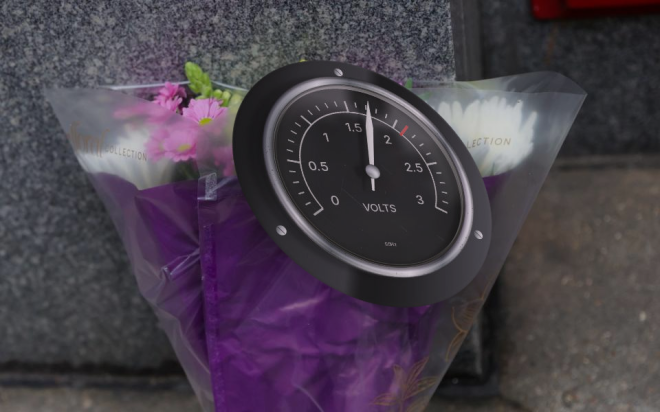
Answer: {"value": 1.7, "unit": "V"}
